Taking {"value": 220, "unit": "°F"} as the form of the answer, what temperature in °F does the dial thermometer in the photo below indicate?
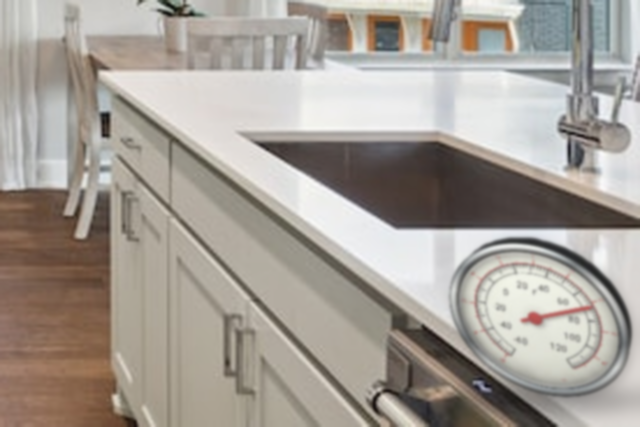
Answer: {"value": 70, "unit": "°F"}
